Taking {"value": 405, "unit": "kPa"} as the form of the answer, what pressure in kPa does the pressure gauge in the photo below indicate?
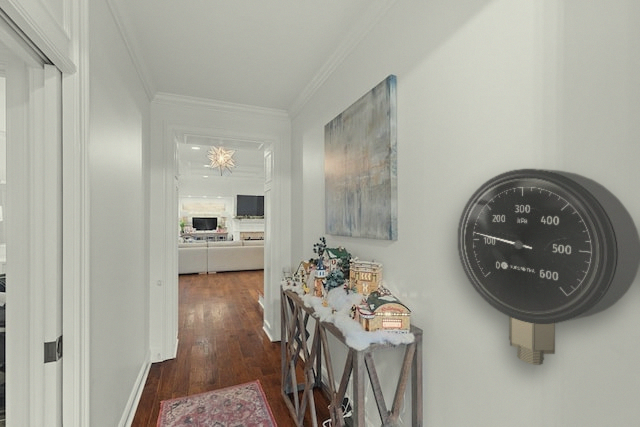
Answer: {"value": 120, "unit": "kPa"}
